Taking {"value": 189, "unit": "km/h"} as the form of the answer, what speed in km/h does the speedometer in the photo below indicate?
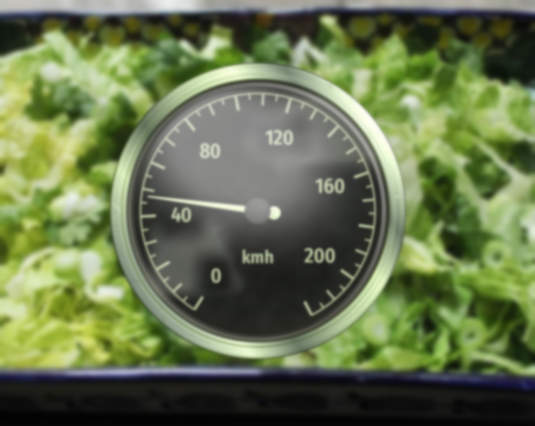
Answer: {"value": 47.5, "unit": "km/h"}
